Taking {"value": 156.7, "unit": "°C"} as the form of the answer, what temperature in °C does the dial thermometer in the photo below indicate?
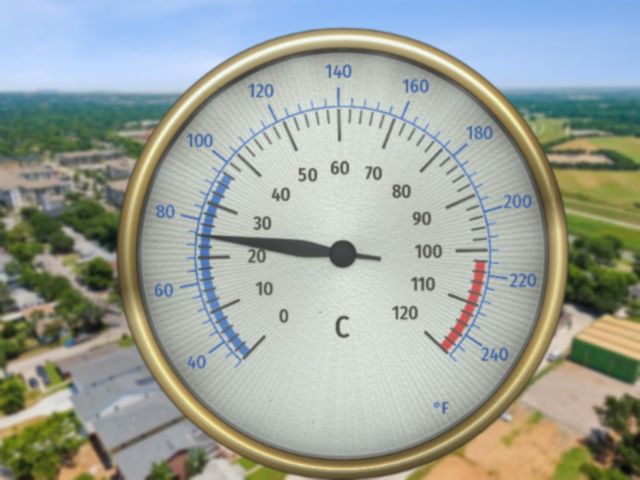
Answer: {"value": 24, "unit": "°C"}
